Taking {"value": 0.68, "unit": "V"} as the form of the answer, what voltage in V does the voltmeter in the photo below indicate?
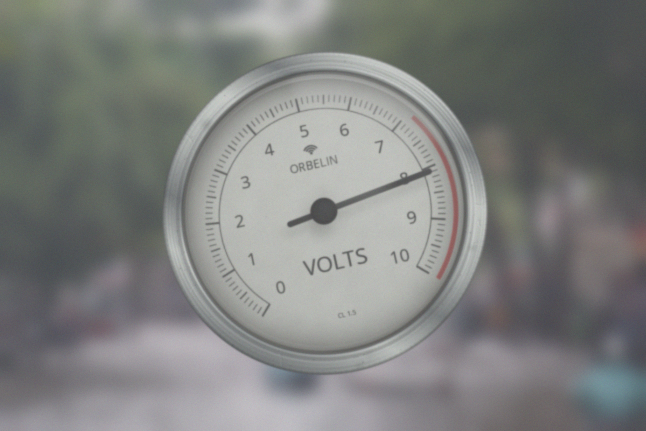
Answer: {"value": 8.1, "unit": "V"}
